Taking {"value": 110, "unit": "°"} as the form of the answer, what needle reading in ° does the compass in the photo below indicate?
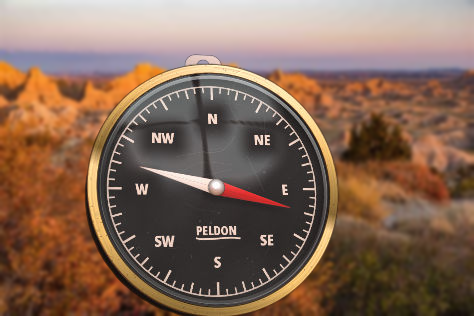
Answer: {"value": 105, "unit": "°"}
